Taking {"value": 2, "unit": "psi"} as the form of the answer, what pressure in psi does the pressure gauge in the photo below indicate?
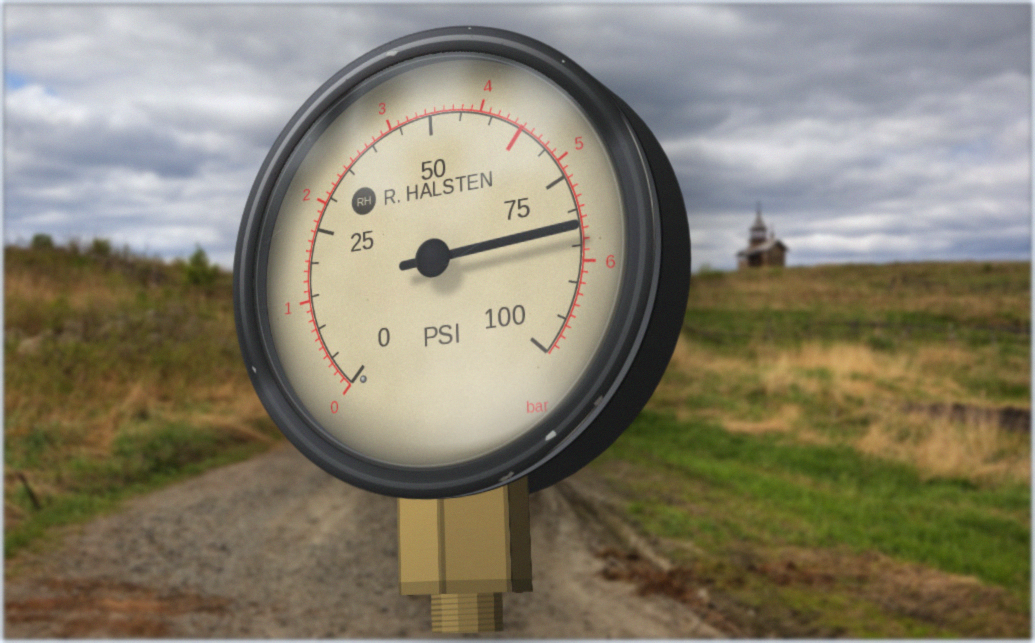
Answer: {"value": 82.5, "unit": "psi"}
